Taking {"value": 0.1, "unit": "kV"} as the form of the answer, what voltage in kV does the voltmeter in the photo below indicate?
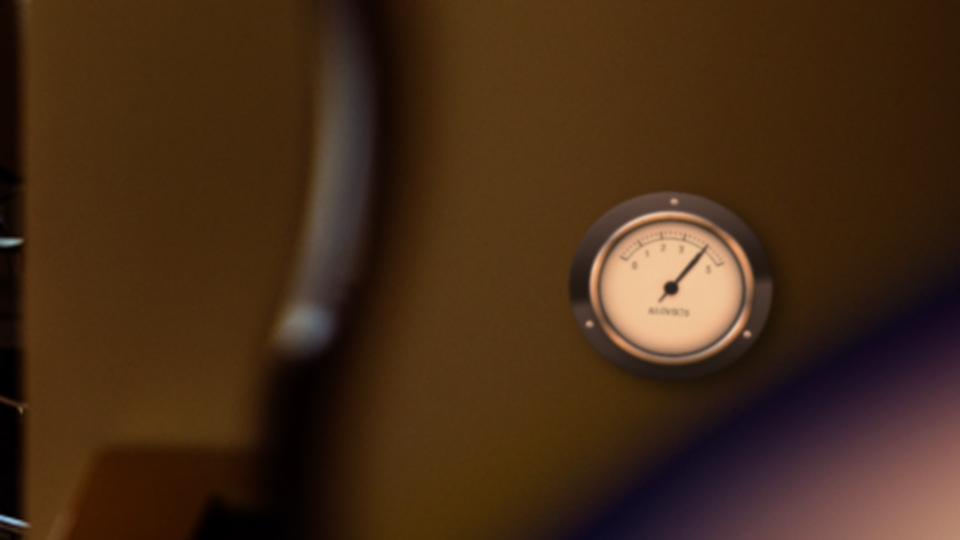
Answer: {"value": 4, "unit": "kV"}
